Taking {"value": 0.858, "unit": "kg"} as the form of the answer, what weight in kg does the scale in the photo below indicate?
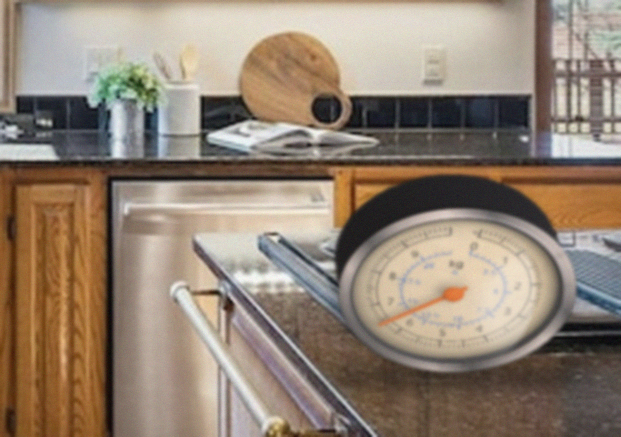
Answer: {"value": 6.5, "unit": "kg"}
